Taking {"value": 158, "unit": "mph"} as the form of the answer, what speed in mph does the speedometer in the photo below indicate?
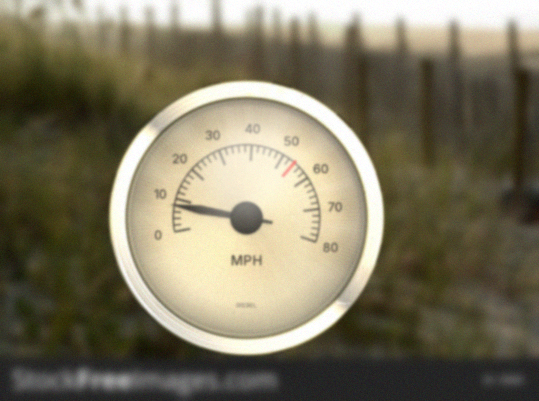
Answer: {"value": 8, "unit": "mph"}
